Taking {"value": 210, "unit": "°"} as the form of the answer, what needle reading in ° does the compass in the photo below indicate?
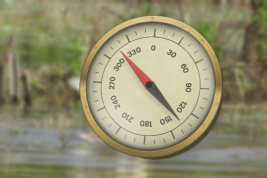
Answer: {"value": 315, "unit": "°"}
